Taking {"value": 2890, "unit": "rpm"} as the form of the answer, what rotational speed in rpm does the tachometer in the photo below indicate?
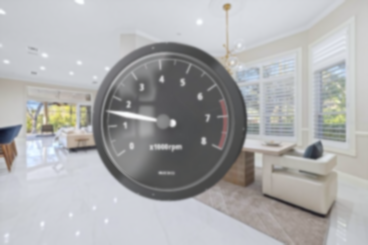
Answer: {"value": 1500, "unit": "rpm"}
